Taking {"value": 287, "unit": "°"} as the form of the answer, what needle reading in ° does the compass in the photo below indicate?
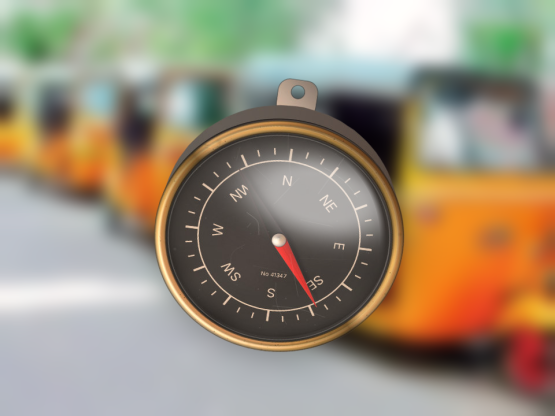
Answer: {"value": 145, "unit": "°"}
